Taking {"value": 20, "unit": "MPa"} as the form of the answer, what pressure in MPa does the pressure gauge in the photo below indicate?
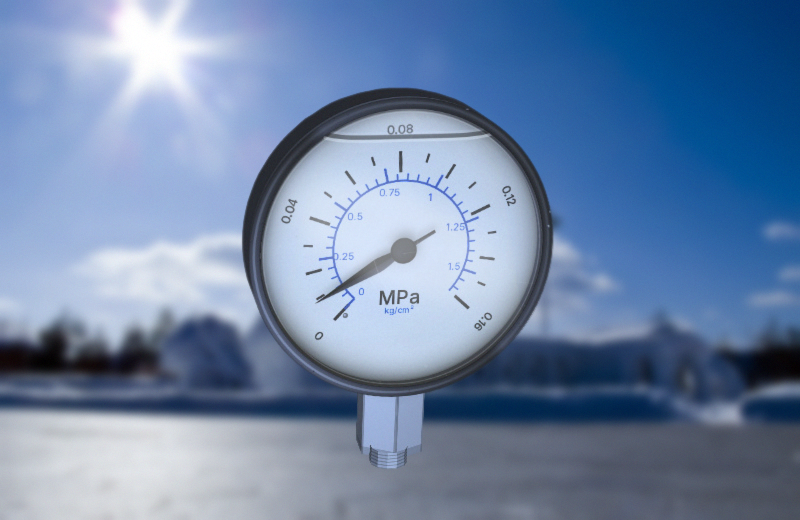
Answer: {"value": 0.01, "unit": "MPa"}
